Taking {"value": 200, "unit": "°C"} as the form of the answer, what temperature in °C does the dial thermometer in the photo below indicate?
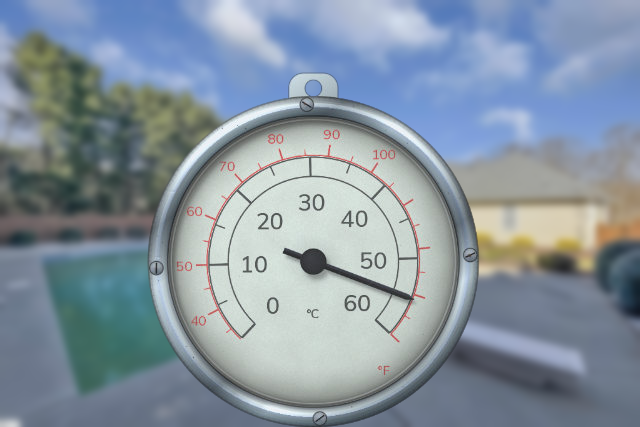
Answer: {"value": 55, "unit": "°C"}
